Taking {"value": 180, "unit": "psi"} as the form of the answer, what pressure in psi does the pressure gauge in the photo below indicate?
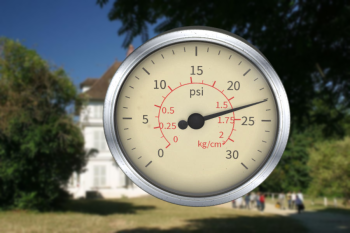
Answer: {"value": 23, "unit": "psi"}
